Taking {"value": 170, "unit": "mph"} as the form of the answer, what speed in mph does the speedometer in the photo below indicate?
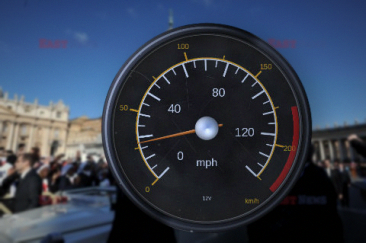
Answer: {"value": 17.5, "unit": "mph"}
